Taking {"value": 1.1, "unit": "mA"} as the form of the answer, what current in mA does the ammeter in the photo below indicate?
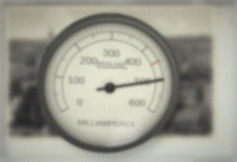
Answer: {"value": 500, "unit": "mA"}
